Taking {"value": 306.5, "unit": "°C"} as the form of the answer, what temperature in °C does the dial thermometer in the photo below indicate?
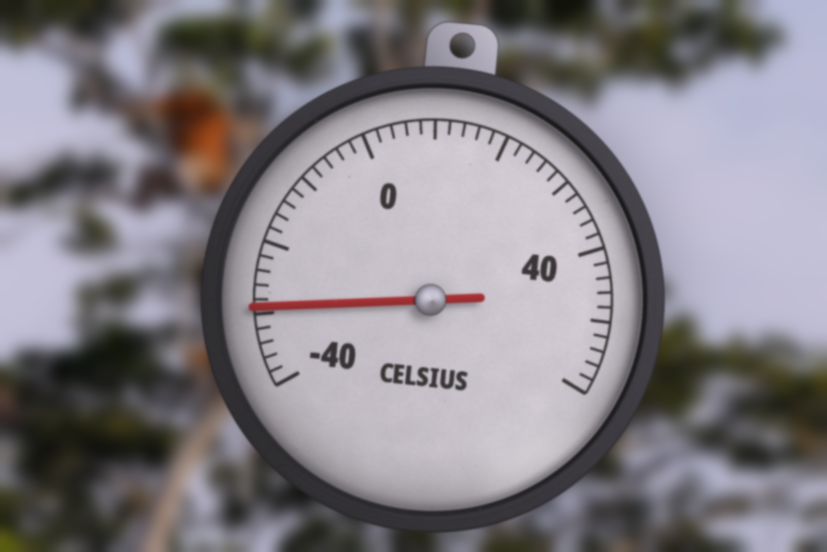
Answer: {"value": -29, "unit": "°C"}
